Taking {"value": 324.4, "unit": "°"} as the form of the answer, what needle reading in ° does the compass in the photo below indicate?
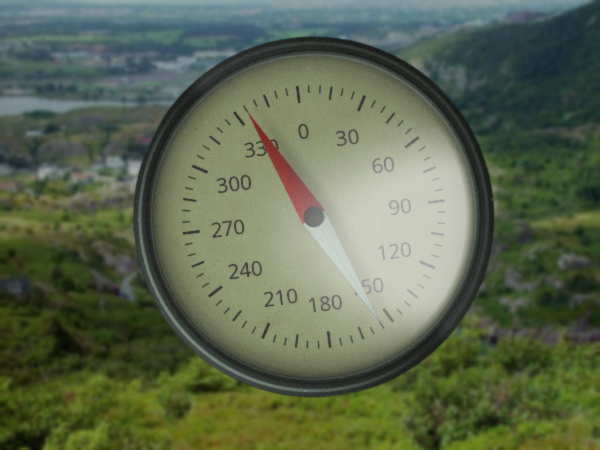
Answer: {"value": 335, "unit": "°"}
